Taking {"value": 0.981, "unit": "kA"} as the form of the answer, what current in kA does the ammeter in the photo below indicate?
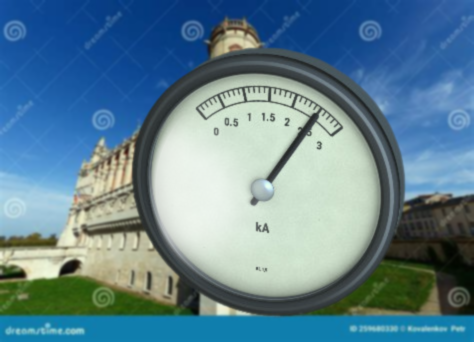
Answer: {"value": 2.5, "unit": "kA"}
